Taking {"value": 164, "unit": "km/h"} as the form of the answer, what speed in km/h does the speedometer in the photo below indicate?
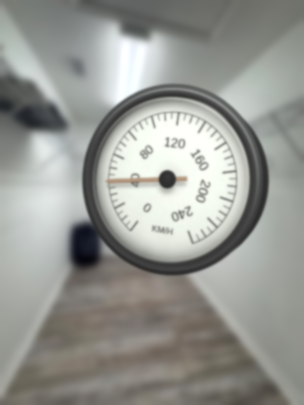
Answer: {"value": 40, "unit": "km/h"}
